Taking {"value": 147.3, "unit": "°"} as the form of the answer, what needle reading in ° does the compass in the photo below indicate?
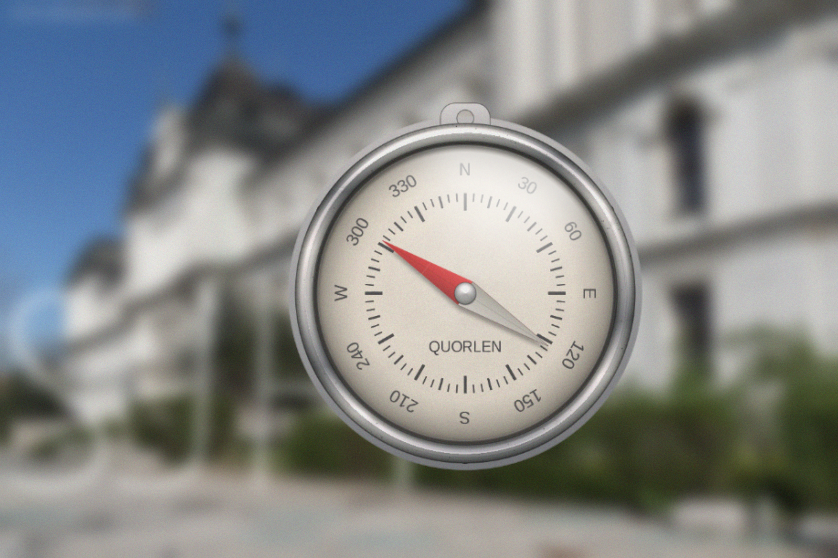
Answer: {"value": 302.5, "unit": "°"}
